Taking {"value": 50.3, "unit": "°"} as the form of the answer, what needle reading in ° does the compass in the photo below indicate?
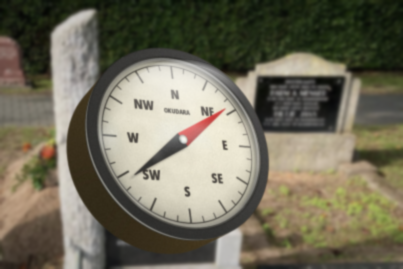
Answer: {"value": 55, "unit": "°"}
